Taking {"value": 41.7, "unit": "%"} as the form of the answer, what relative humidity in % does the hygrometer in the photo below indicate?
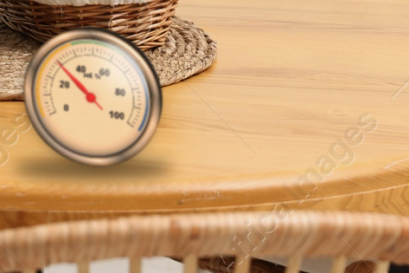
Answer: {"value": 30, "unit": "%"}
